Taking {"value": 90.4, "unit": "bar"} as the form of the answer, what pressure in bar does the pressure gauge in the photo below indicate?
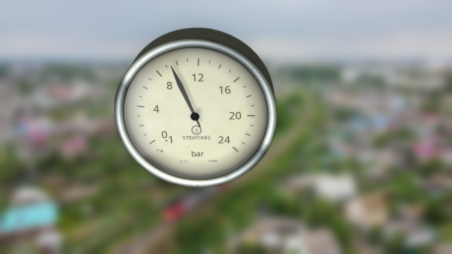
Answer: {"value": 9.5, "unit": "bar"}
